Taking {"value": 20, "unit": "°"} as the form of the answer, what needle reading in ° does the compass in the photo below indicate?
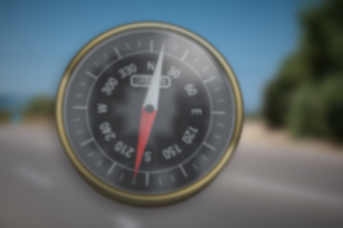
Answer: {"value": 190, "unit": "°"}
